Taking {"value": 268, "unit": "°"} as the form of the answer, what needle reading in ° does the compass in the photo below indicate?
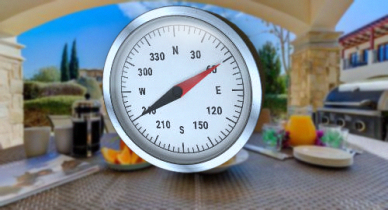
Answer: {"value": 60, "unit": "°"}
